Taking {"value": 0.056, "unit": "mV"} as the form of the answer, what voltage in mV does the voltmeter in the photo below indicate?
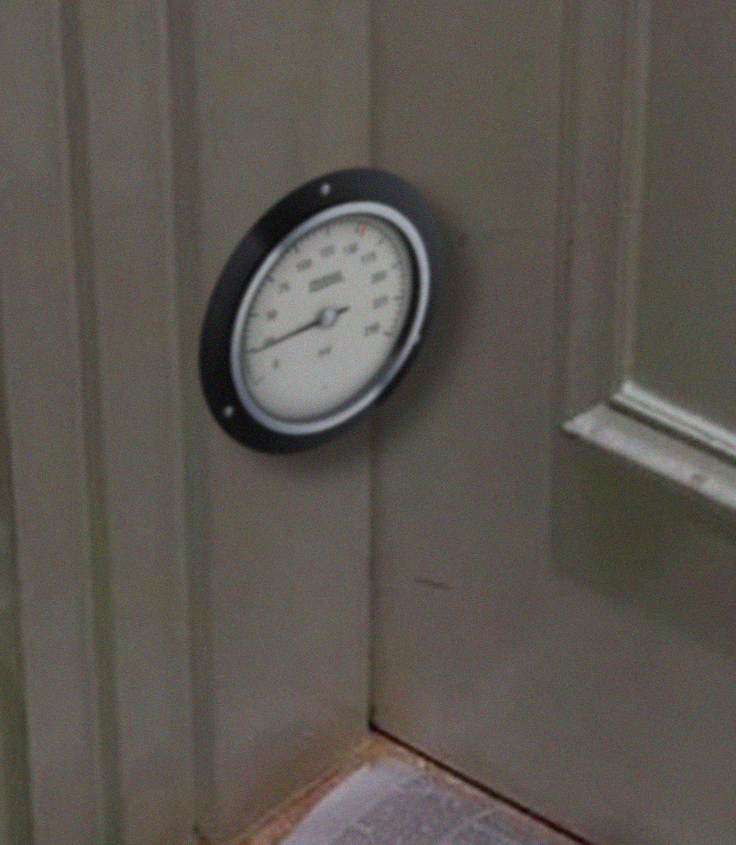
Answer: {"value": 25, "unit": "mV"}
